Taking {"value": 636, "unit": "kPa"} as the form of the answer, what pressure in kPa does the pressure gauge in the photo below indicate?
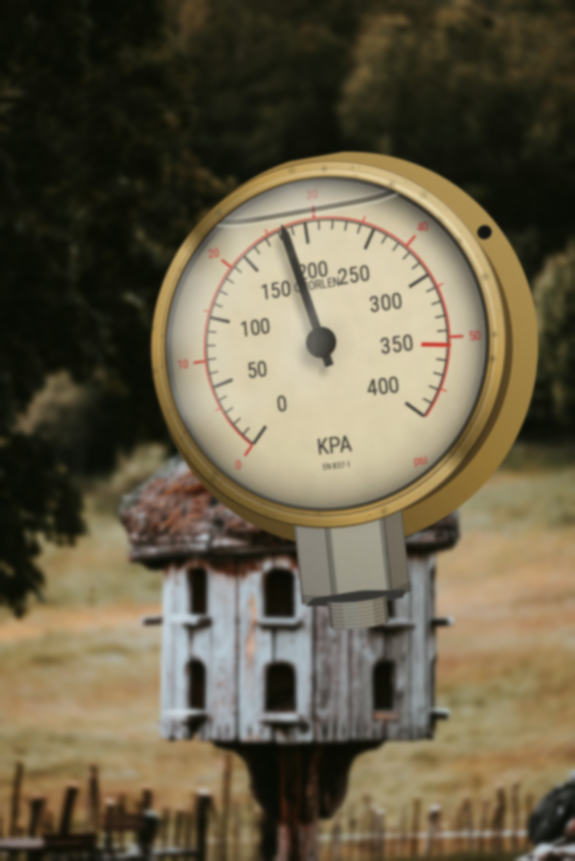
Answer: {"value": 185, "unit": "kPa"}
